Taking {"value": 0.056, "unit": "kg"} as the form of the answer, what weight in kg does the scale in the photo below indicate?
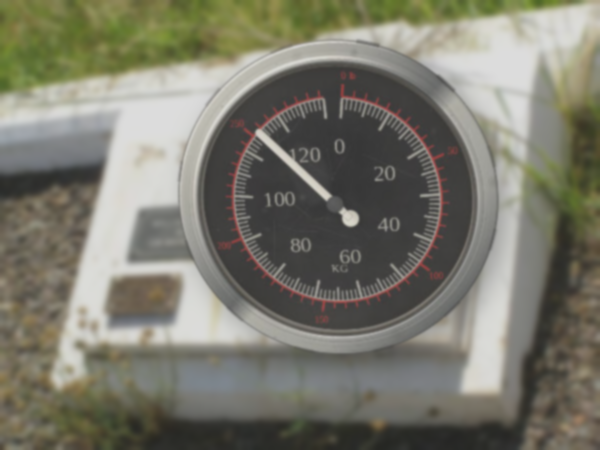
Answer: {"value": 115, "unit": "kg"}
